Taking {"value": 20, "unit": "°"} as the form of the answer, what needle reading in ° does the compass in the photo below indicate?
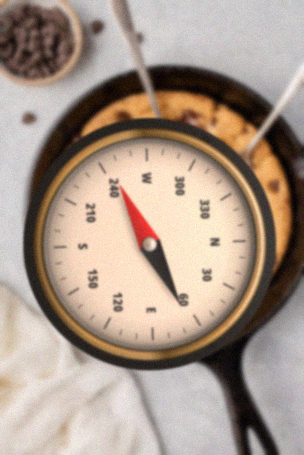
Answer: {"value": 245, "unit": "°"}
